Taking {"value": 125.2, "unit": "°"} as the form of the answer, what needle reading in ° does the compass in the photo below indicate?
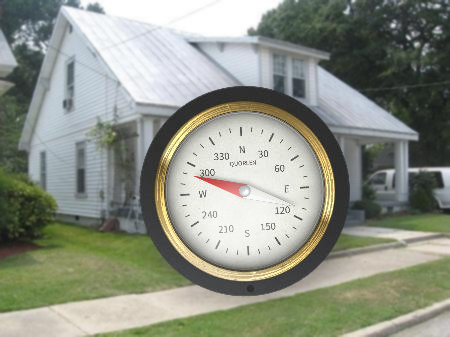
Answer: {"value": 290, "unit": "°"}
